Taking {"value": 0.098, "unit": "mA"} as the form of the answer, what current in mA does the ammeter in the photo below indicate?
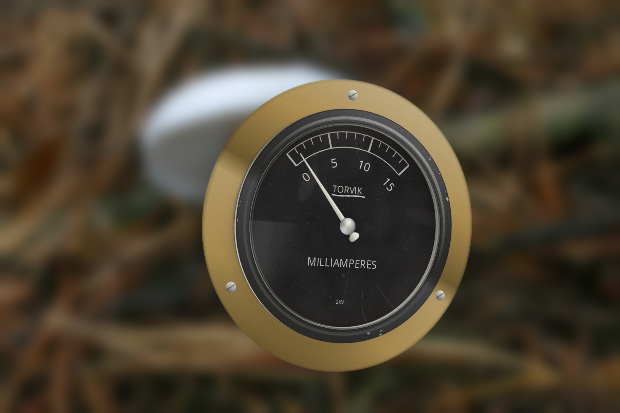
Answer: {"value": 1, "unit": "mA"}
